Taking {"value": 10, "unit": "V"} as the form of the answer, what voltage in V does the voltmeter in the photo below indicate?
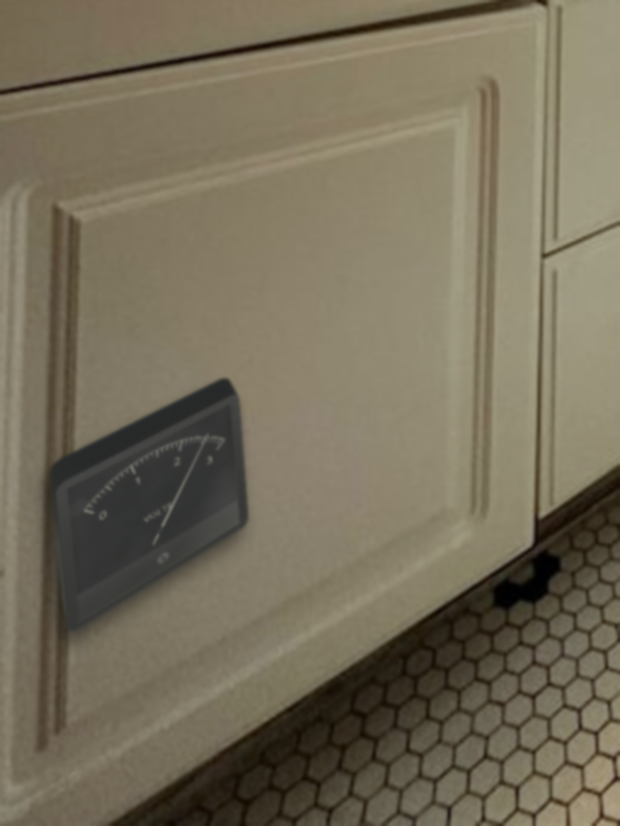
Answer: {"value": 2.5, "unit": "V"}
